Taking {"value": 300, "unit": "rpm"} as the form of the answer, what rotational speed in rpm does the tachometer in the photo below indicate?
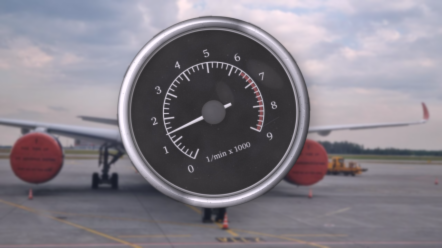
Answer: {"value": 1400, "unit": "rpm"}
